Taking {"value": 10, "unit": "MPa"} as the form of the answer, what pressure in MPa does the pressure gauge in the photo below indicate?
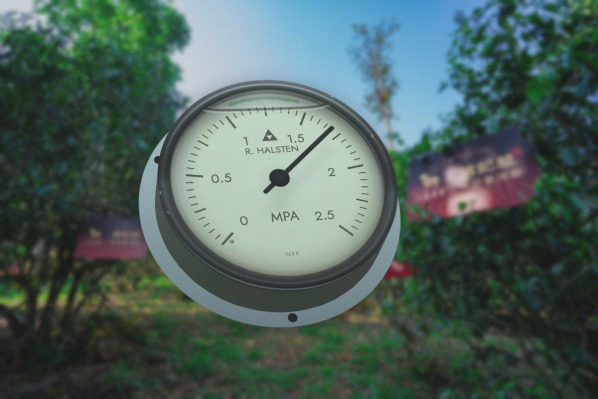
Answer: {"value": 1.7, "unit": "MPa"}
